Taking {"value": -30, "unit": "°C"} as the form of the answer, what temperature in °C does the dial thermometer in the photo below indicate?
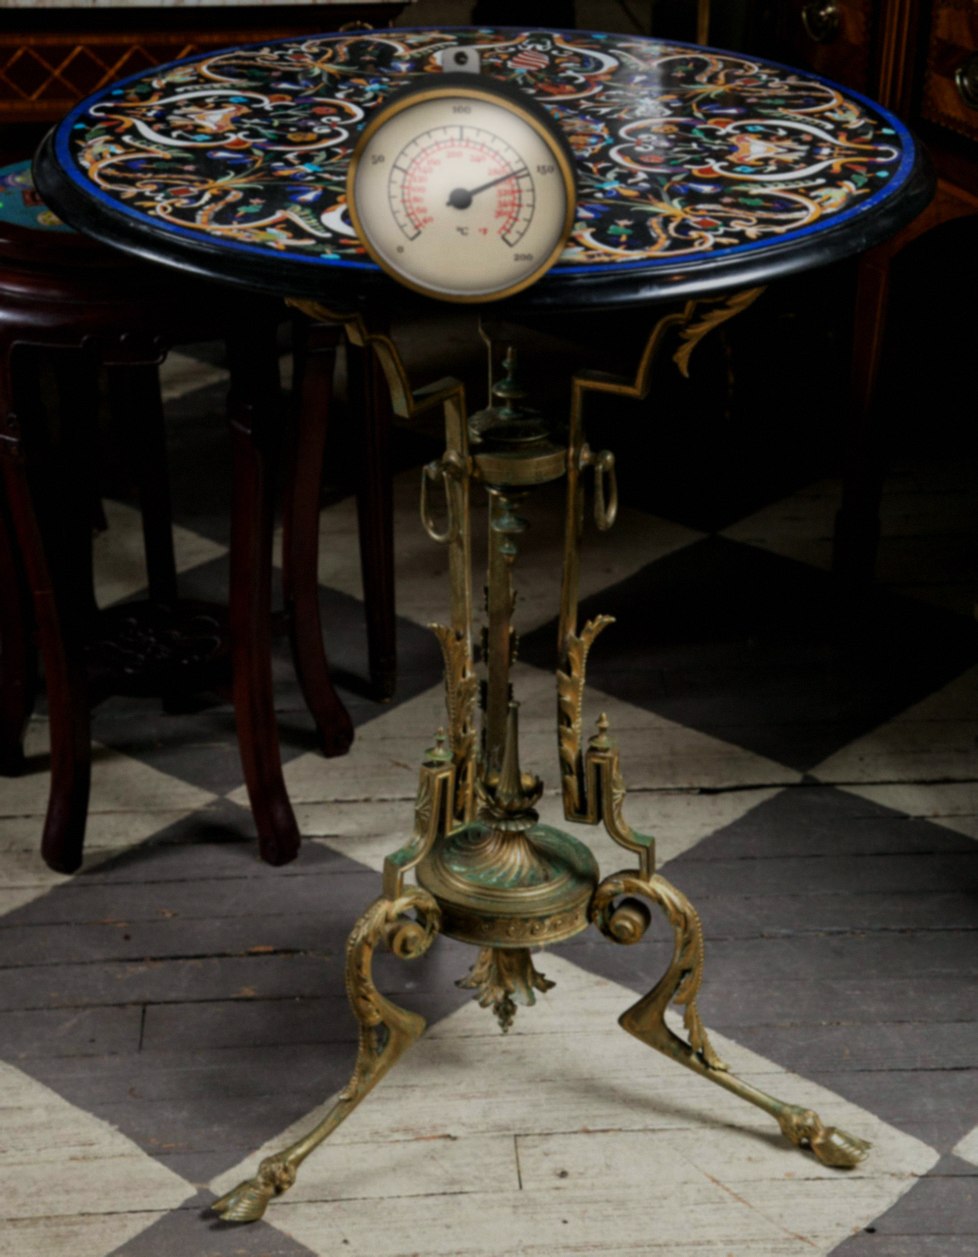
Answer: {"value": 145, "unit": "°C"}
